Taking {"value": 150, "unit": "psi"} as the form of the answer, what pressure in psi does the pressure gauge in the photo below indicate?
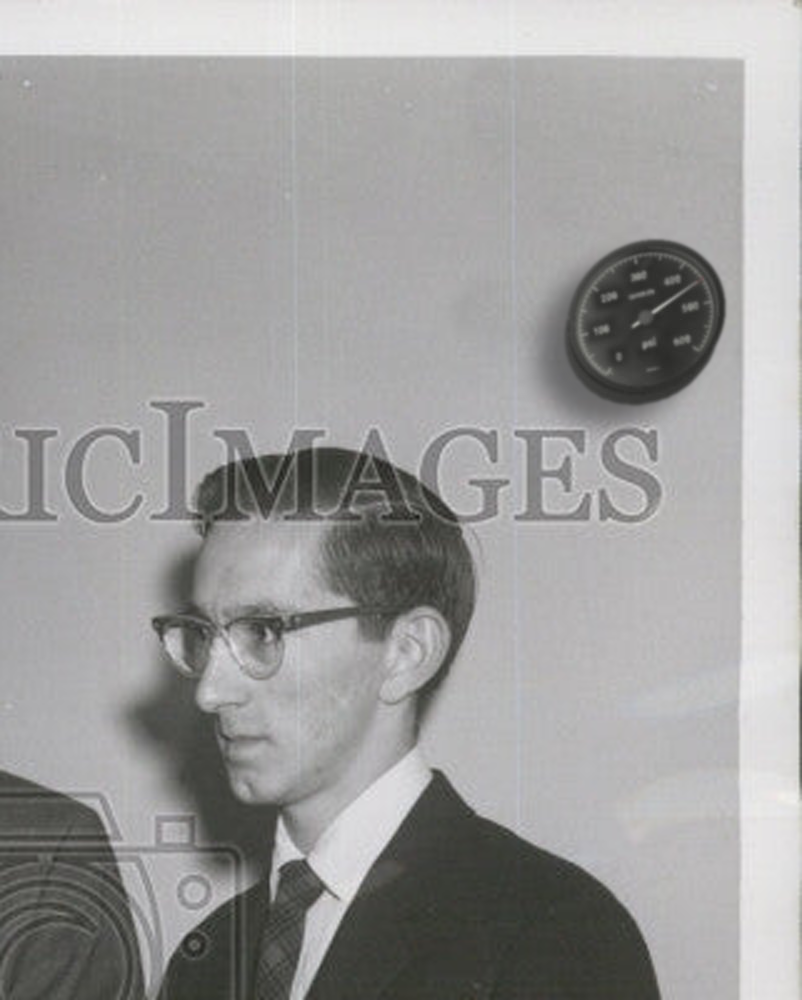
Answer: {"value": 450, "unit": "psi"}
